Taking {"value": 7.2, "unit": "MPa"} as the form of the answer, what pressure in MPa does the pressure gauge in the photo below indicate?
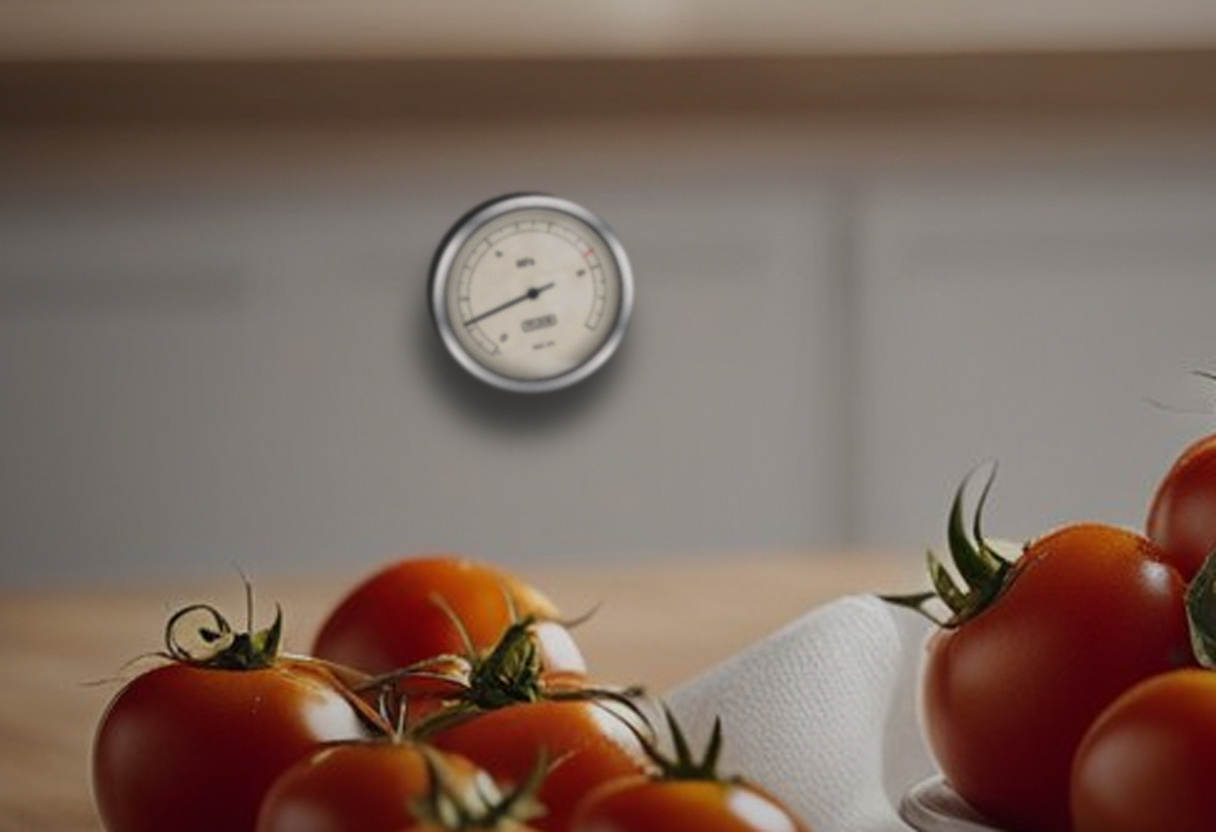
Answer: {"value": 1.25, "unit": "MPa"}
